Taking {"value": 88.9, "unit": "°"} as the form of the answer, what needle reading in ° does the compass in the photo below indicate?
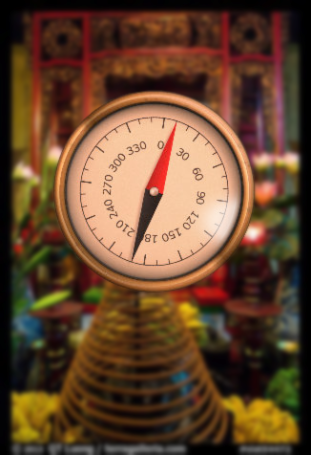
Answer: {"value": 10, "unit": "°"}
